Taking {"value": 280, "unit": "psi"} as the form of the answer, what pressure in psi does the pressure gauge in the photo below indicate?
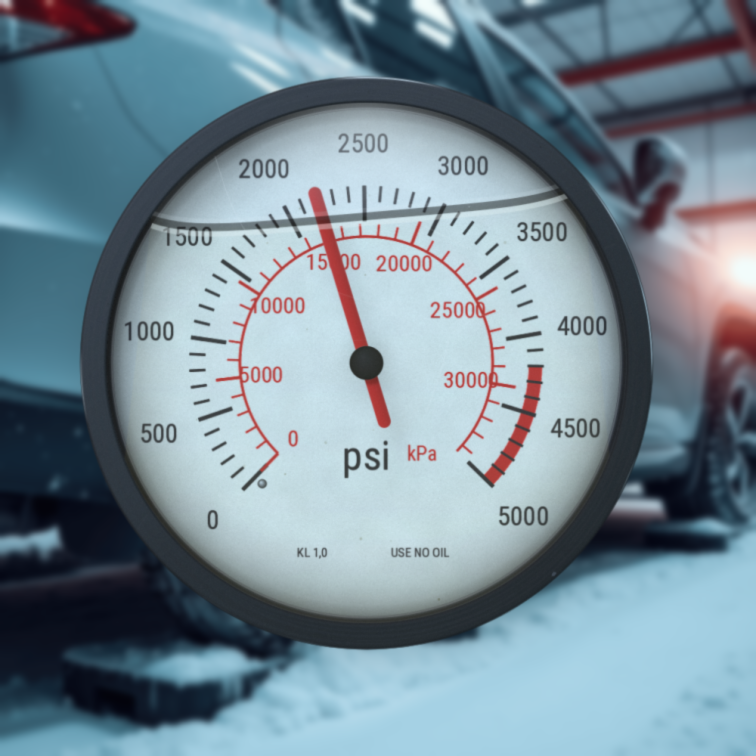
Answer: {"value": 2200, "unit": "psi"}
